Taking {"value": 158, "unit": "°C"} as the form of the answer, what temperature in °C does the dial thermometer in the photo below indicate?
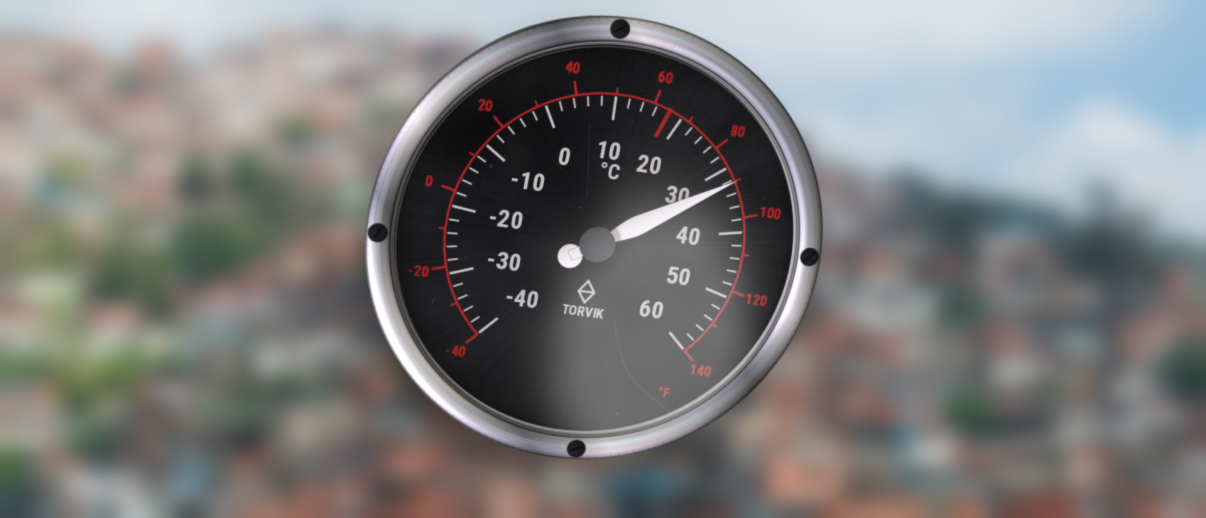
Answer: {"value": 32, "unit": "°C"}
